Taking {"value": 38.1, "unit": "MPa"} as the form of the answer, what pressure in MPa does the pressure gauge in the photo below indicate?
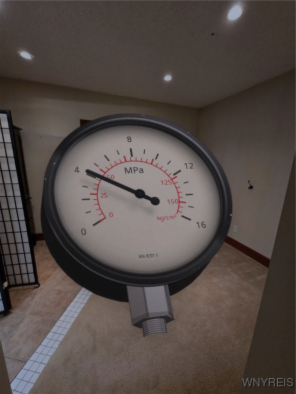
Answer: {"value": 4, "unit": "MPa"}
